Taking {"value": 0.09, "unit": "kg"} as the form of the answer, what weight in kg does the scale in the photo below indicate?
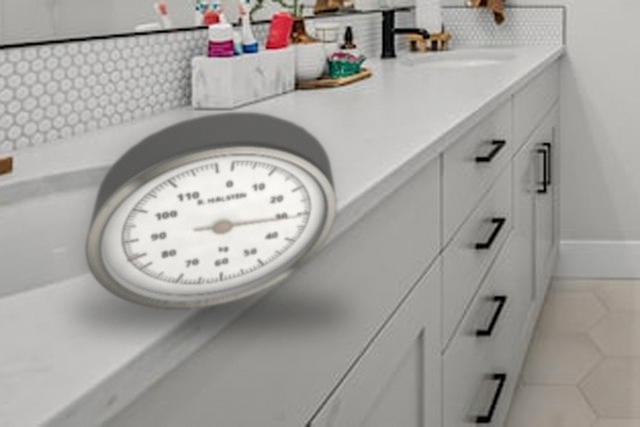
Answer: {"value": 30, "unit": "kg"}
